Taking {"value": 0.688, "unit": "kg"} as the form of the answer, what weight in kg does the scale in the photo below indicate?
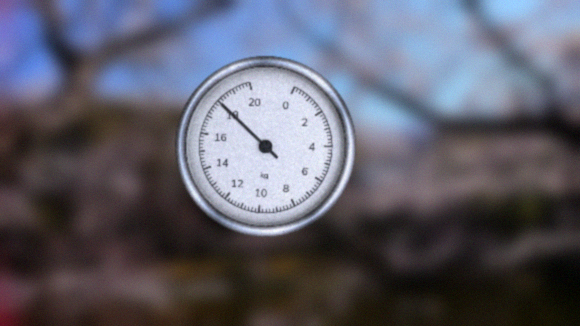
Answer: {"value": 18, "unit": "kg"}
